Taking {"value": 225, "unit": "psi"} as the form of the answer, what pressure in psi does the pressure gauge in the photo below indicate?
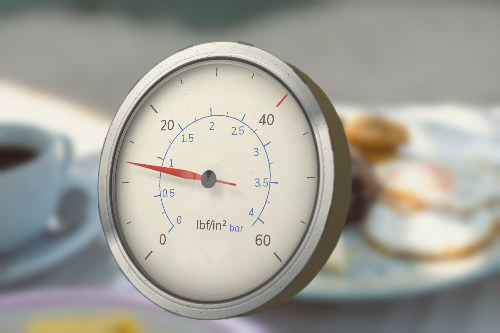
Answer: {"value": 12.5, "unit": "psi"}
